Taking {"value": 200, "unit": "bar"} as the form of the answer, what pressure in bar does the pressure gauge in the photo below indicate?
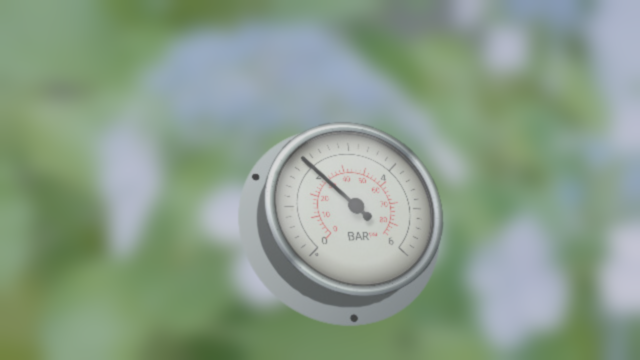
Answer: {"value": 2, "unit": "bar"}
